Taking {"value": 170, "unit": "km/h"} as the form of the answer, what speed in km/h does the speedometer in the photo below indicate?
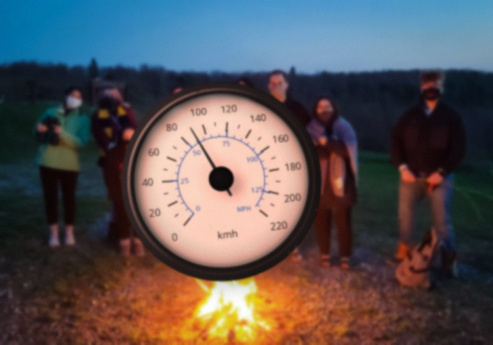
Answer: {"value": 90, "unit": "km/h"}
